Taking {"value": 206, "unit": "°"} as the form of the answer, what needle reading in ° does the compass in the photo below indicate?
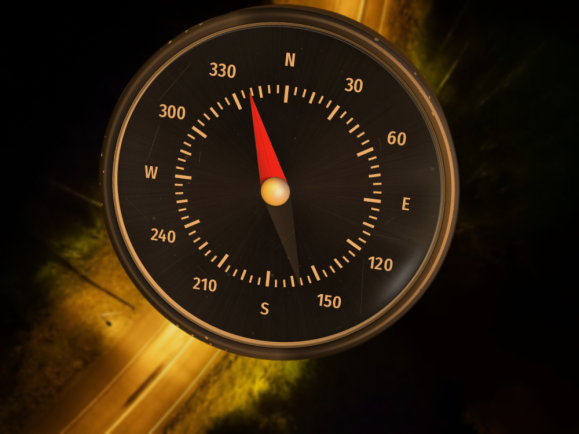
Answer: {"value": 340, "unit": "°"}
